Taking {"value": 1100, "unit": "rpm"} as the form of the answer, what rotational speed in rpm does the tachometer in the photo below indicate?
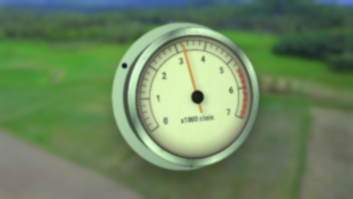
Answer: {"value": 3200, "unit": "rpm"}
